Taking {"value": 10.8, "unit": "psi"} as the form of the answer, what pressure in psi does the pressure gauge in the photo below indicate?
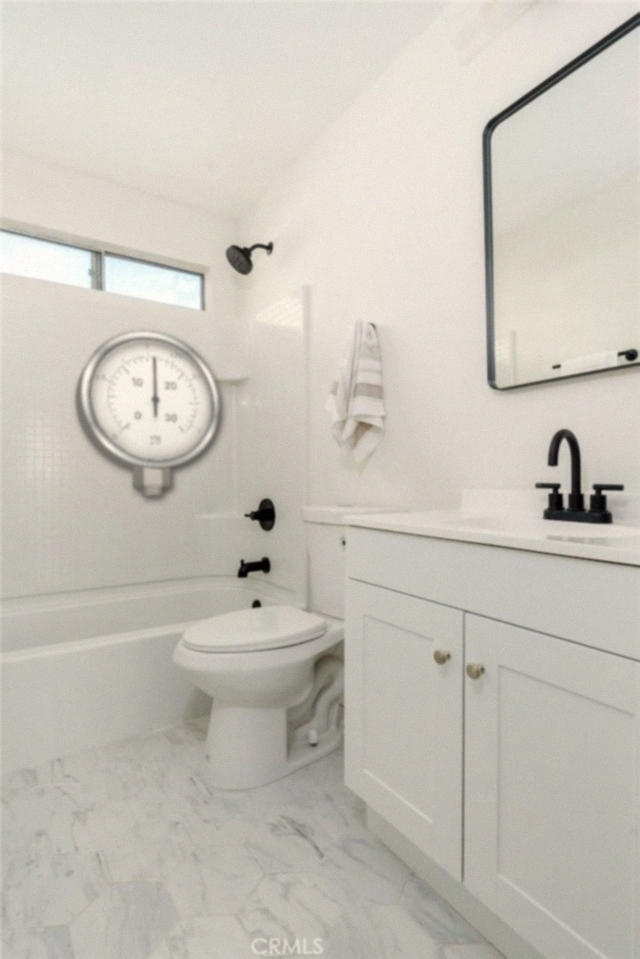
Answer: {"value": 15, "unit": "psi"}
